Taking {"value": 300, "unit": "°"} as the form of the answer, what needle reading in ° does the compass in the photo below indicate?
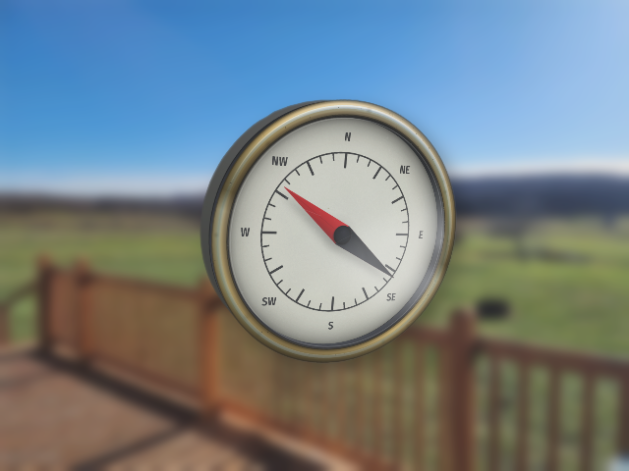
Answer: {"value": 305, "unit": "°"}
